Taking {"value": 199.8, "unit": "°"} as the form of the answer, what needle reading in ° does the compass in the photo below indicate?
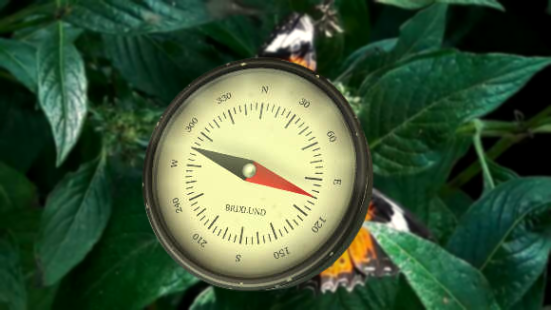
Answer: {"value": 105, "unit": "°"}
